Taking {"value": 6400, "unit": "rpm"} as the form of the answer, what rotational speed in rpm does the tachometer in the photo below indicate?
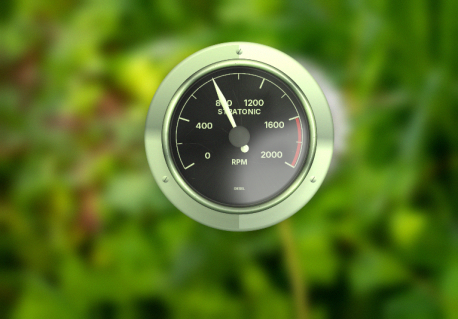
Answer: {"value": 800, "unit": "rpm"}
